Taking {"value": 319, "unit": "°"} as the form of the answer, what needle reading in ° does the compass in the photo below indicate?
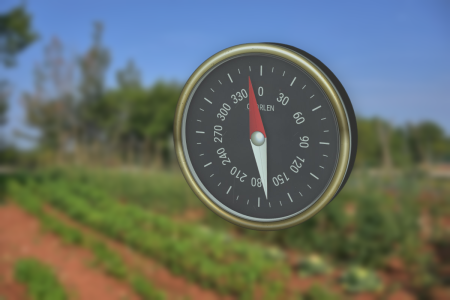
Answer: {"value": 350, "unit": "°"}
